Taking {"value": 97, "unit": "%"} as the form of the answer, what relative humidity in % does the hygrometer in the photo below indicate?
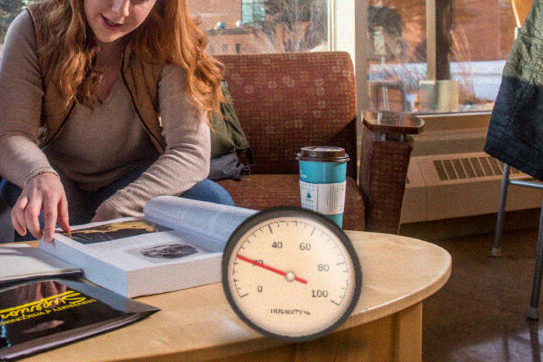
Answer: {"value": 20, "unit": "%"}
